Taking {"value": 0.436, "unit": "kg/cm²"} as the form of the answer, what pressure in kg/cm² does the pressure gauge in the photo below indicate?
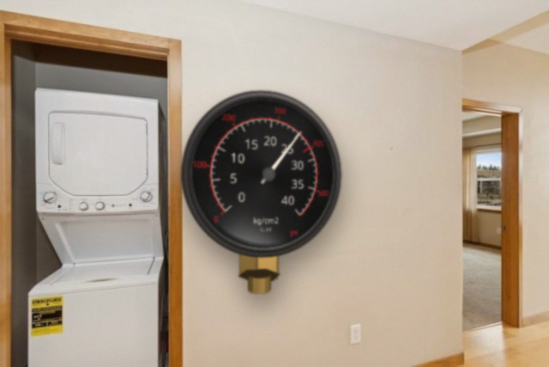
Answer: {"value": 25, "unit": "kg/cm²"}
